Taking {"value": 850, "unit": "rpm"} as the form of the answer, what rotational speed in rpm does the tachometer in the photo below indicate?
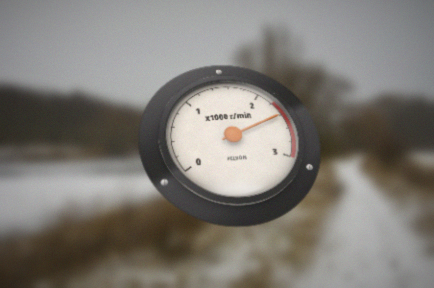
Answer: {"value": 2400, "unit": "rpm"}
